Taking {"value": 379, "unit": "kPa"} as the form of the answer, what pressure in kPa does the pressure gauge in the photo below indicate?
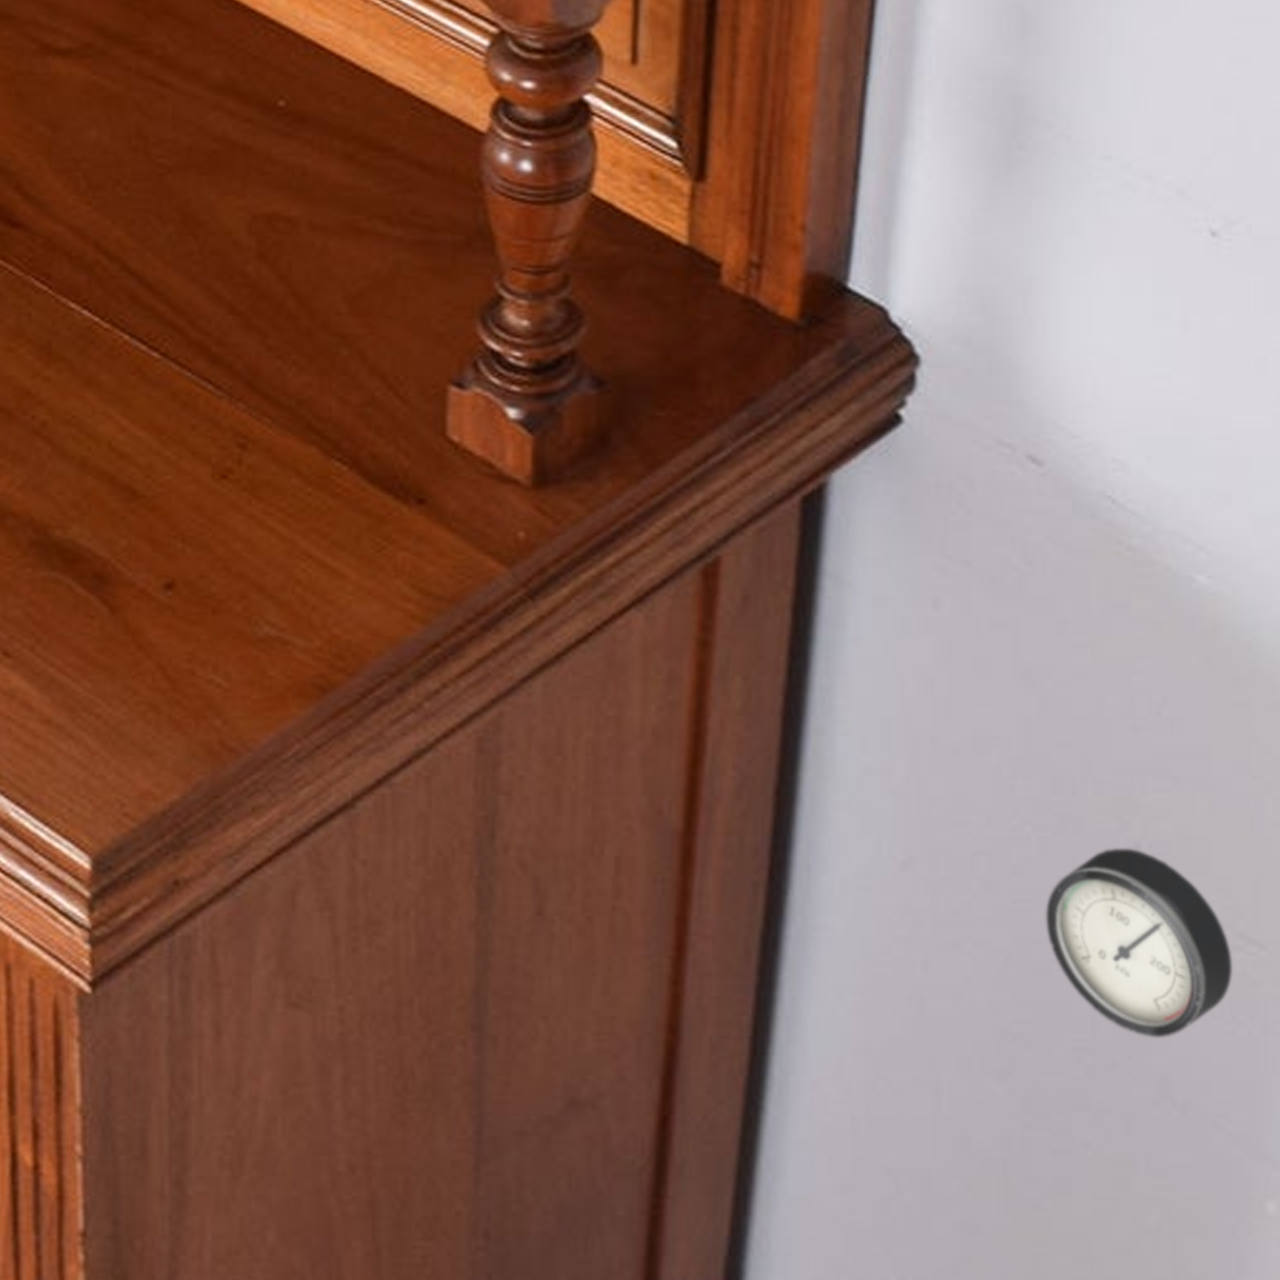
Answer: {"value": 150, "unit": "kPa"}
